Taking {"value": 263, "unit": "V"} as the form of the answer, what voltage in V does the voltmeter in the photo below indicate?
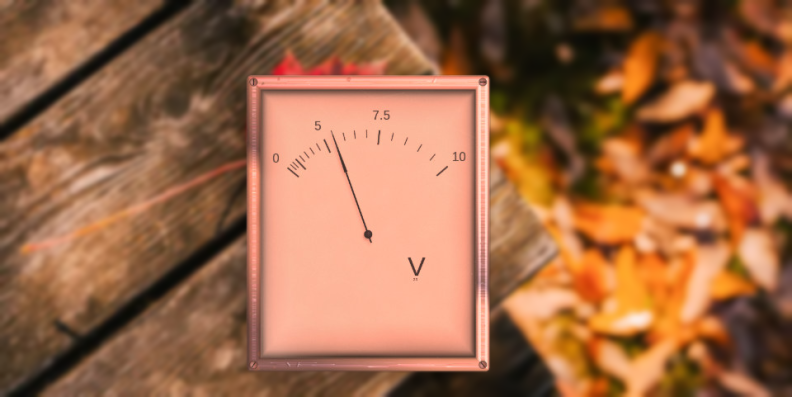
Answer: {"value": 5.5, "unit": "V"}
